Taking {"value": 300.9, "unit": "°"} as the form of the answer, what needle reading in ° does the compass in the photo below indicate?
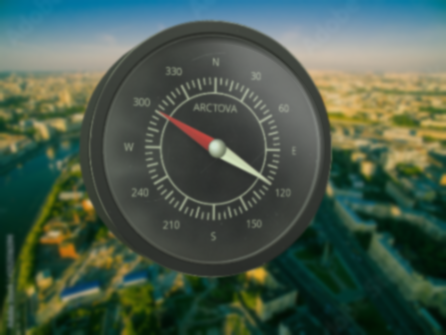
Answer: {"value": 300, "unit": "°"}
